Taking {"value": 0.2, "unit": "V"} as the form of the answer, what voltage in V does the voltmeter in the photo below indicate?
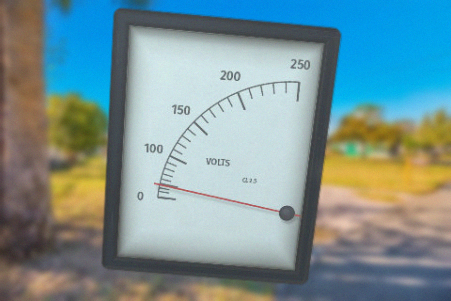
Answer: {"value": 50, "unit": "V"}
